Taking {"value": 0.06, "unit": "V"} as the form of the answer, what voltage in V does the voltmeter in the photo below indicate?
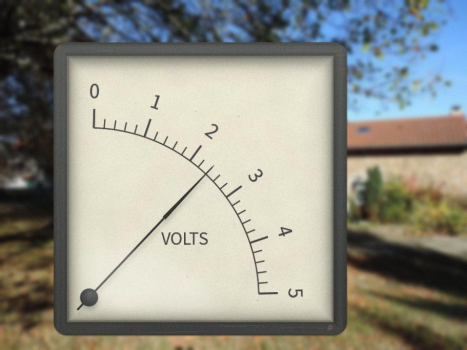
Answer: {"value": 2.4, "unit": "V"}
